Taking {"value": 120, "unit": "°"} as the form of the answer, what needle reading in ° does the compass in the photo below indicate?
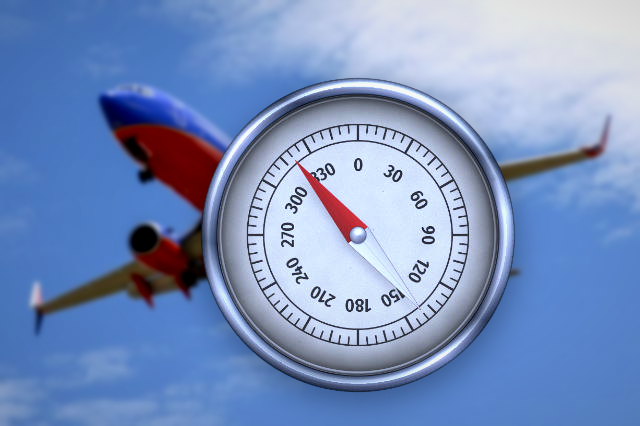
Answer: {"value": 320, "unit": "°"}
